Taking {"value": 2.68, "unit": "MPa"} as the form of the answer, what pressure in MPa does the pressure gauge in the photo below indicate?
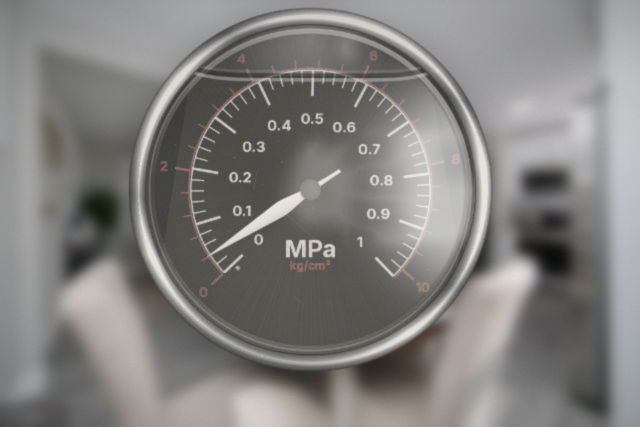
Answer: {"value": 0.04, "unit": "MPa"}
